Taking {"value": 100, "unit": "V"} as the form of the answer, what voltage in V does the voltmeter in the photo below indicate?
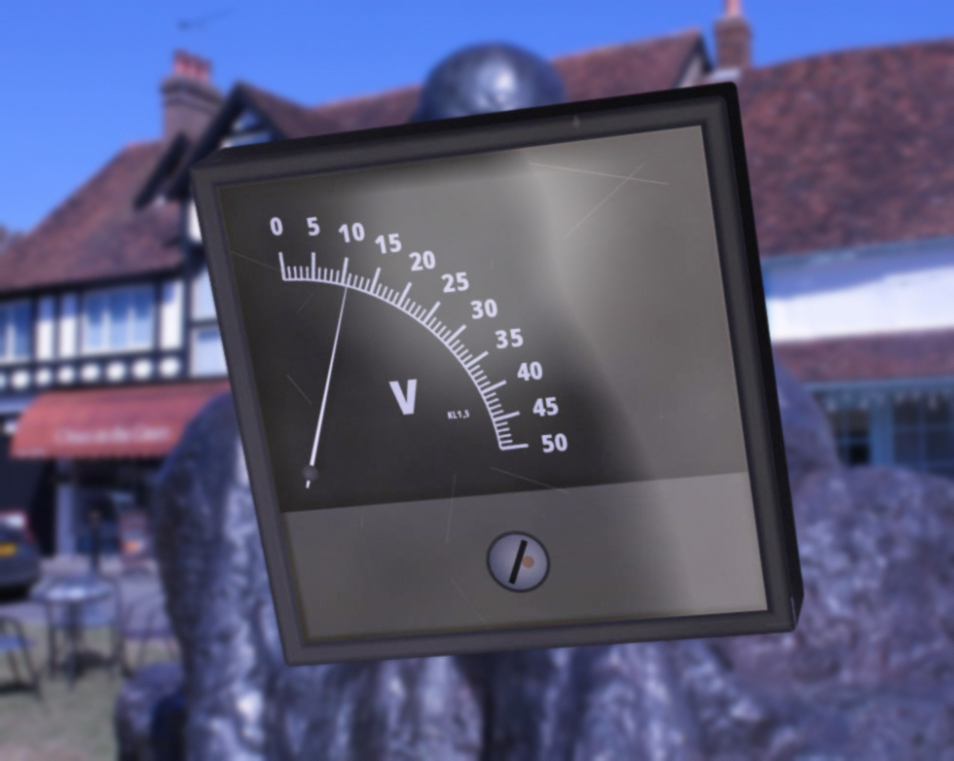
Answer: {"value": 11, "unit": "V"}
